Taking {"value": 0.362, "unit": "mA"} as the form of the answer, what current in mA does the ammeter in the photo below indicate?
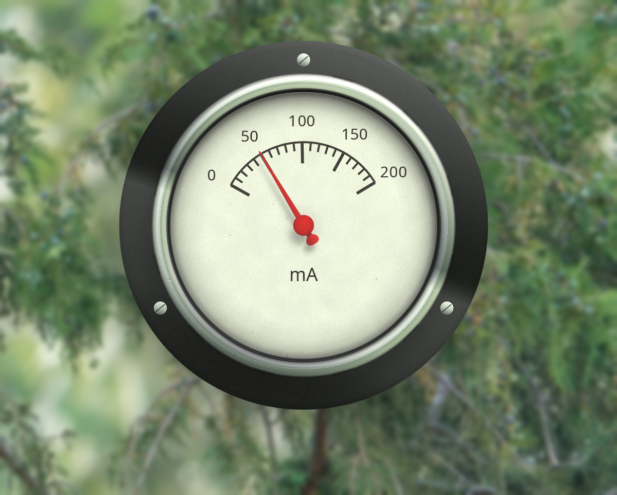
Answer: {"value": 50, "unit": "mA"}
